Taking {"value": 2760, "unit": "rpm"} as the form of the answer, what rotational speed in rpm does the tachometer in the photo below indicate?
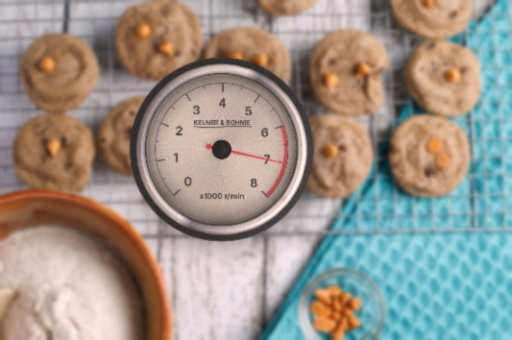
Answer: {"value": 7000, "unit": "rpm"}
